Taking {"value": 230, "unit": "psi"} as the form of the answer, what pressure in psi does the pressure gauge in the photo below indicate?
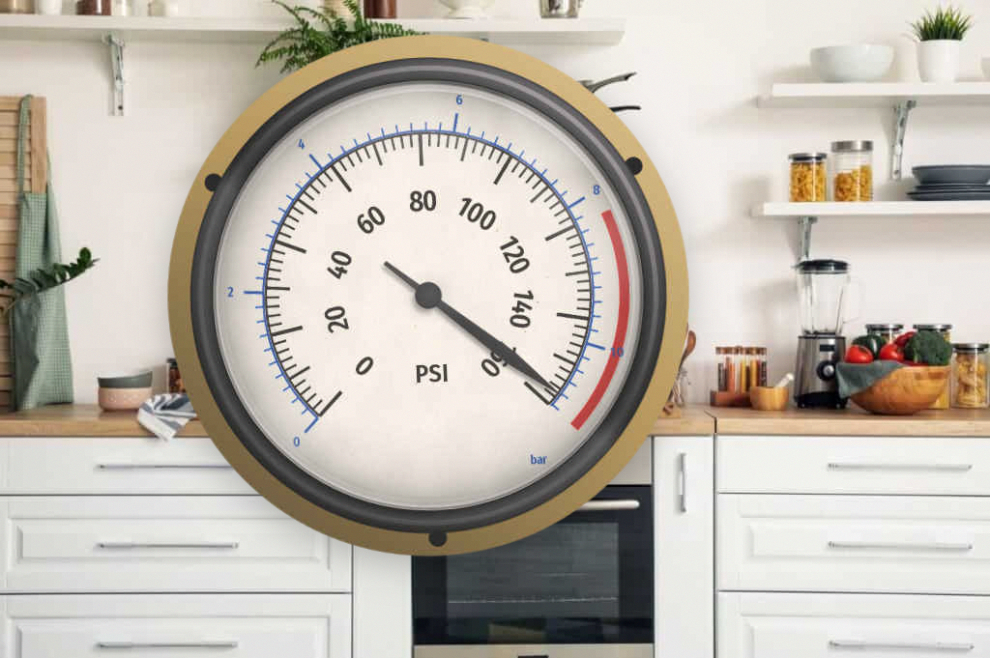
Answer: {"value": 157, "unit": "psi"}
